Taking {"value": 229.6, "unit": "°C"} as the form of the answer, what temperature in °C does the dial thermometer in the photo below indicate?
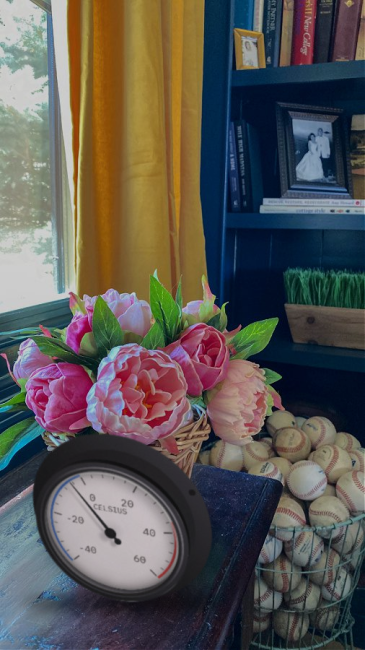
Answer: {"value": -4, "unit": "°C"}
